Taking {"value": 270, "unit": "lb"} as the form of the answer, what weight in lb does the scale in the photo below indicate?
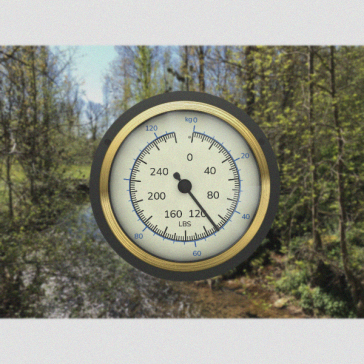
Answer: {"value": 110, "unit": "lb"}
